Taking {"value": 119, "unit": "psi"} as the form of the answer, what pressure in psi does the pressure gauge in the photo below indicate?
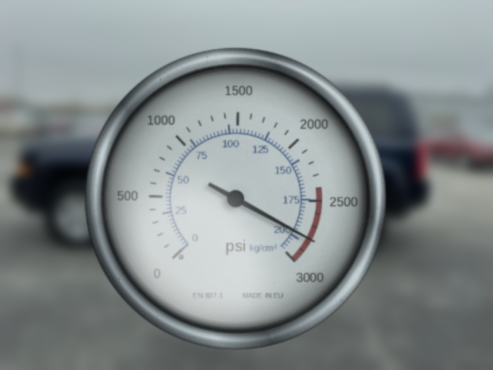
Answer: {"value": 2800, "unit": "psi"}
